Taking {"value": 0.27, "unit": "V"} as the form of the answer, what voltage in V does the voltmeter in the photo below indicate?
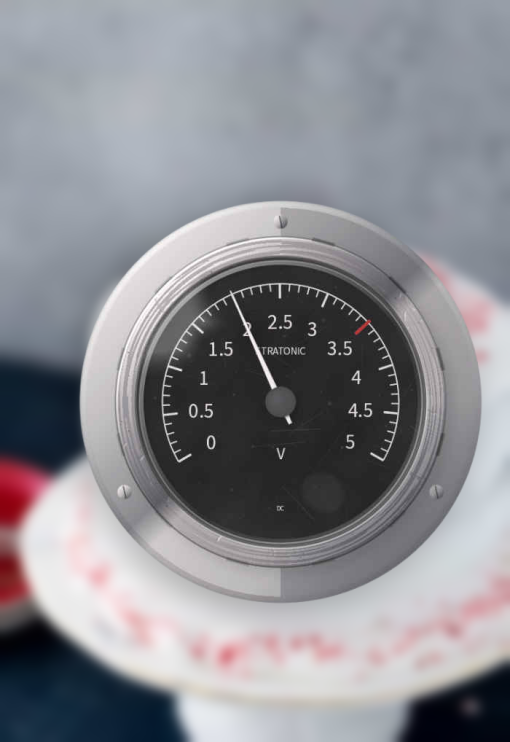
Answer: {"value": 2, "unit": "V"}
